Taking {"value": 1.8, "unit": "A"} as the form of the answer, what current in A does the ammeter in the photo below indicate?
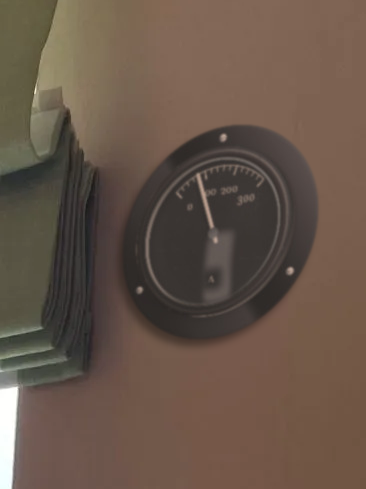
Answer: {"value": 80, "unit": "A"}
